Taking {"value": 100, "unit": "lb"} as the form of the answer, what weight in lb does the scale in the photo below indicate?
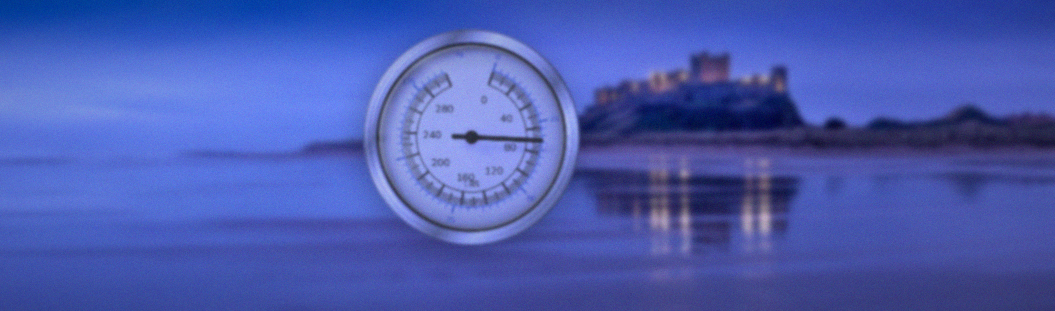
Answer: {"value": 70, "unit": "lb"}
